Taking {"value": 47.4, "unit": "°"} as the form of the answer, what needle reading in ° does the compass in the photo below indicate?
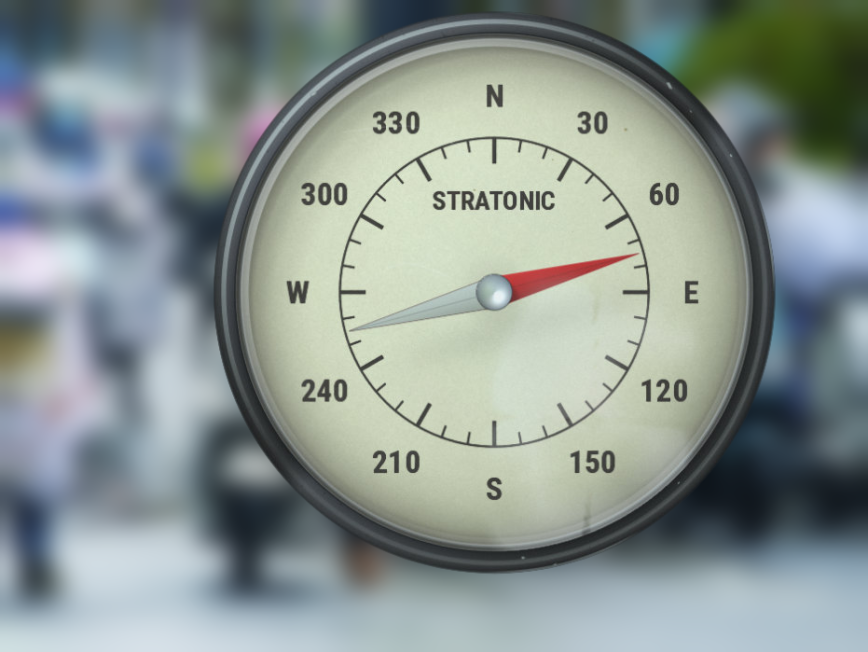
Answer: {"value": 75, "unit": "°"}
